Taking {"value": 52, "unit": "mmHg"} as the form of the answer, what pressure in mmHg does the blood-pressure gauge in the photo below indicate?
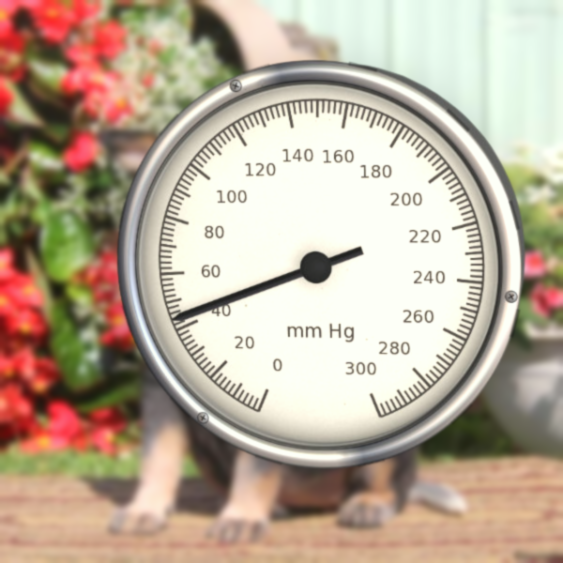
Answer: {"value": 44, "unit": "mmHg"}
